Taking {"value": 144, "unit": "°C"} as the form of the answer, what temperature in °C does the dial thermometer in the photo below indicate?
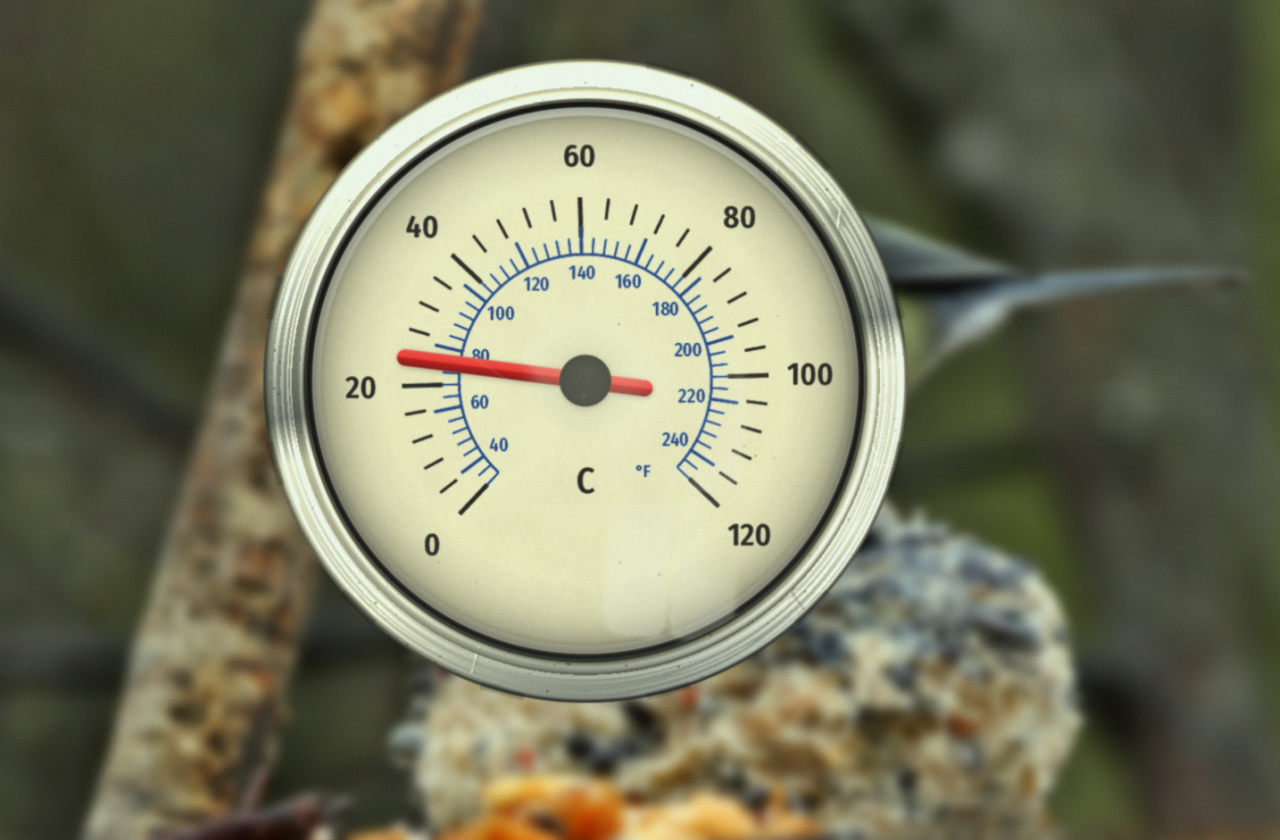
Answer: {"value": 24, "unit": "°C"}
